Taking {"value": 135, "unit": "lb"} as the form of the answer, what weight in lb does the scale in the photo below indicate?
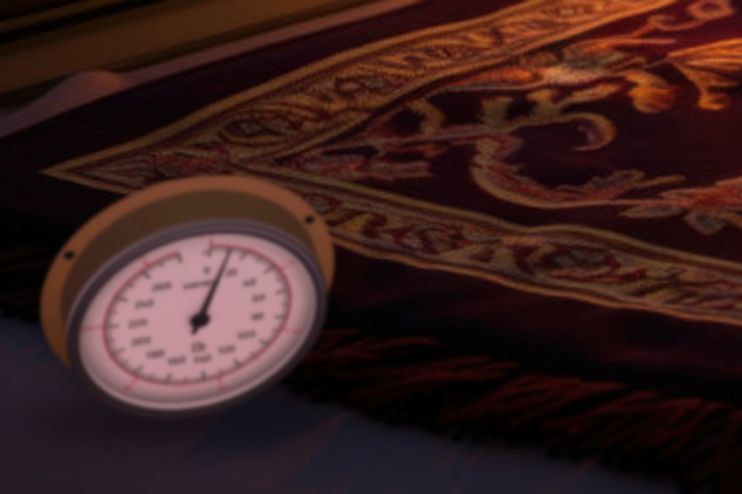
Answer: {"value": 10, "unit": "lb"}
